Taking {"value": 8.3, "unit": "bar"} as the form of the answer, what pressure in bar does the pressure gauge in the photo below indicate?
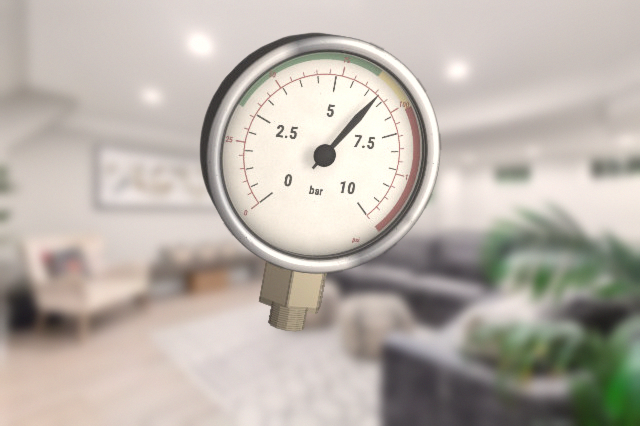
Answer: {"value": 6.25, "unit": "bar"}
